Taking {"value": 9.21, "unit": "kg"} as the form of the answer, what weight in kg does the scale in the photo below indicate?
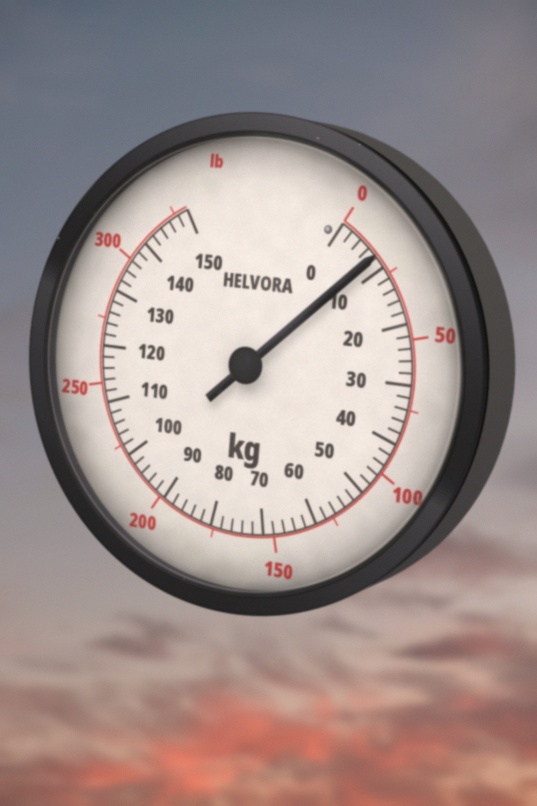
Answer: {"value": 8, "unit": "kg"}
